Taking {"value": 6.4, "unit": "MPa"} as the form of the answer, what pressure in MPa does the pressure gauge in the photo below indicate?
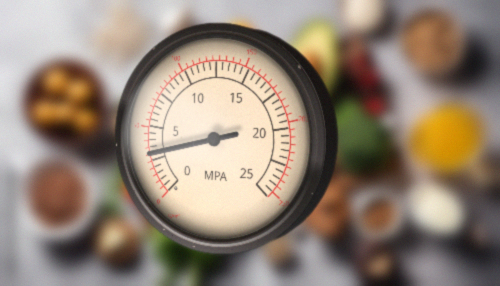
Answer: {"value": 3, "unit": "MPa"}
